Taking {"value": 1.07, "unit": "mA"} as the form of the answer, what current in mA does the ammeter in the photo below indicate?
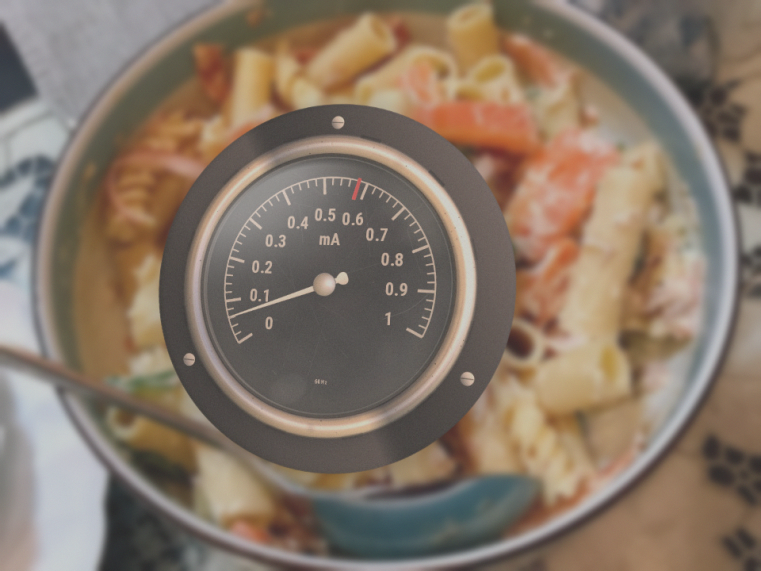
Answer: {"value": 0.06, "unit": "mA"}
